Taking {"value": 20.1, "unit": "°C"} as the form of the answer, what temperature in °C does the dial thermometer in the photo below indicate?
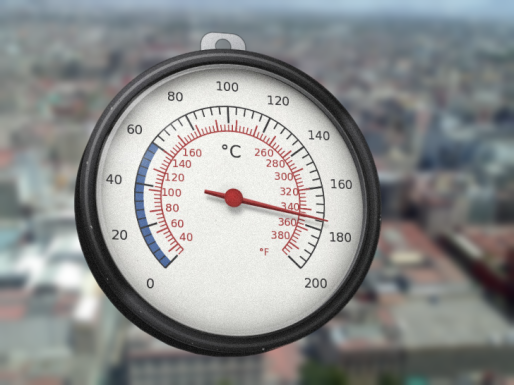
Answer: {"value": 176, "unit": "°C"}
